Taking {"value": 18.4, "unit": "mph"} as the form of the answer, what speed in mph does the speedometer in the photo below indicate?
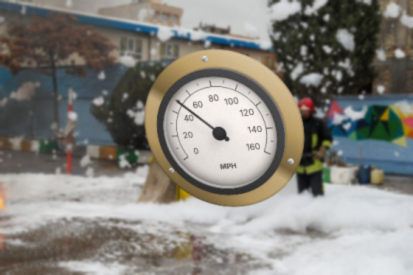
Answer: {"value": 50, "unit": "mph"}
